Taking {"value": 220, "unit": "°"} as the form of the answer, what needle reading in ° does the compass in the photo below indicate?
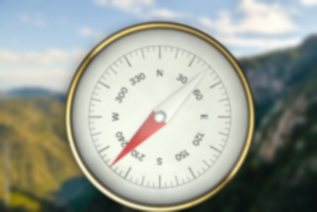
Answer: {"value": 225, "unit": "°"}
